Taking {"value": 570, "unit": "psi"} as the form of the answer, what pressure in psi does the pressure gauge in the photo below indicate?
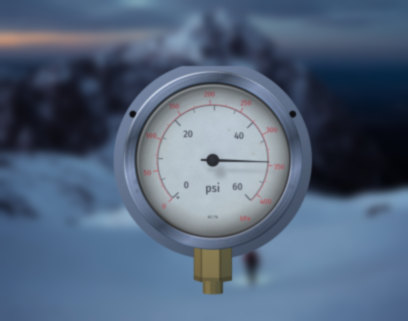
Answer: {"value": 50, "unit": "psi"}
